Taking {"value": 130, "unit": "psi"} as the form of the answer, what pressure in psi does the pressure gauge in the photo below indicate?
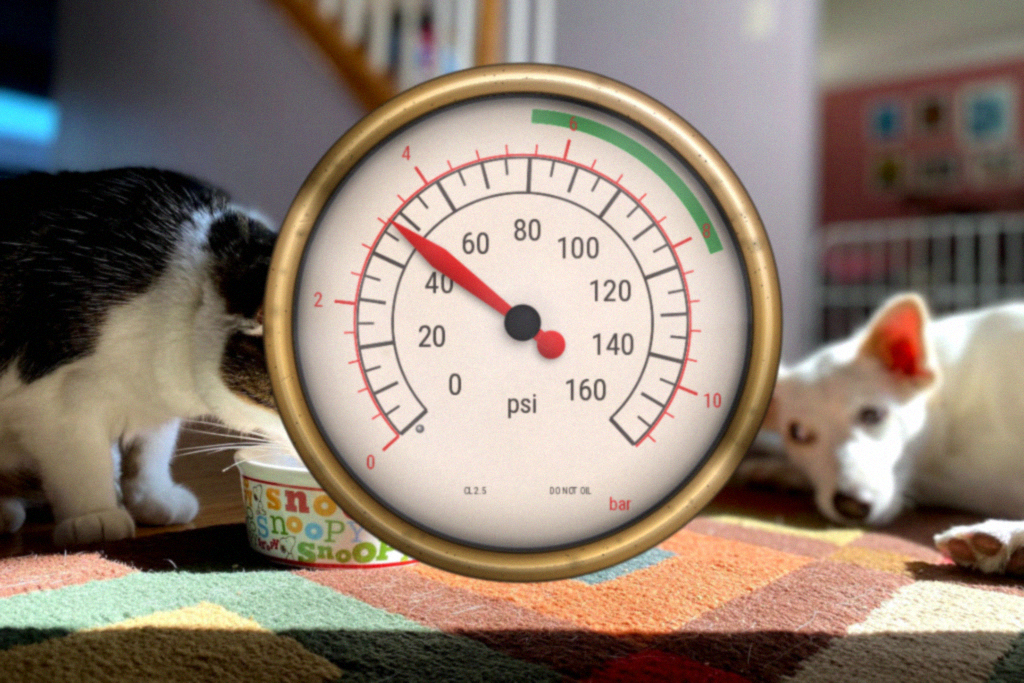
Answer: {"value": 47.5, "unit": "psi"}
